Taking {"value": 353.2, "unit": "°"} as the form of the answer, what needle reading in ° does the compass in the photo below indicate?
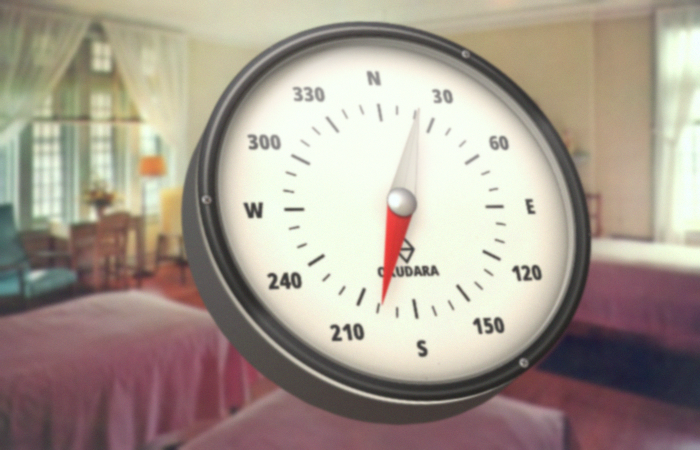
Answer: {"value": 200, "unit": "°"}
